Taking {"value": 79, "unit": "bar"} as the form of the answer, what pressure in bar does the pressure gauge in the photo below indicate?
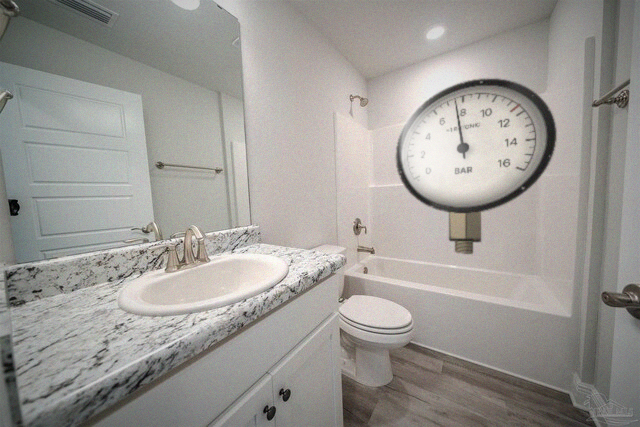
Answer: {"value": 7.5, "unit": "bar"}
